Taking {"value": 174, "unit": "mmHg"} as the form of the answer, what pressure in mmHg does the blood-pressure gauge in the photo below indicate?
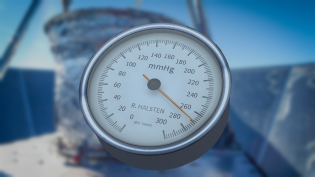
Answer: {"value": 270, "unit": "mmHg"}
